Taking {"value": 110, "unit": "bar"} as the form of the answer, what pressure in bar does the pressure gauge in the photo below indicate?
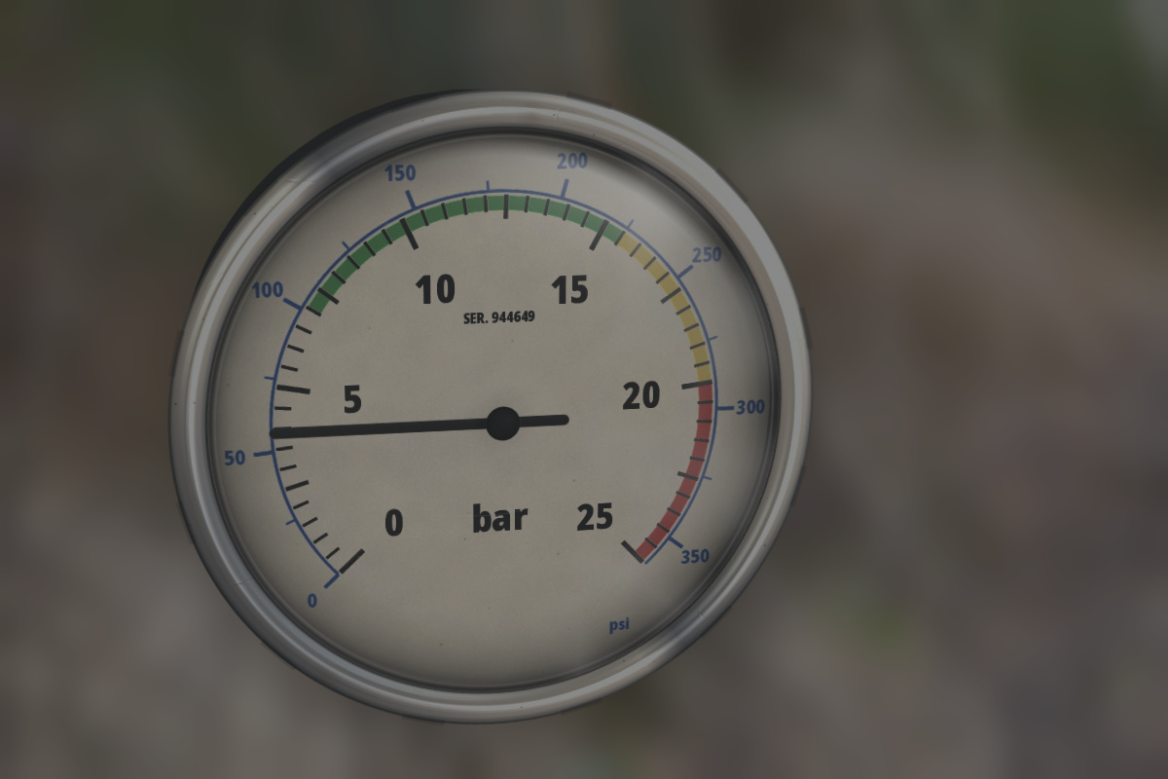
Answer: {"value": 4, "unit": "bar"}
